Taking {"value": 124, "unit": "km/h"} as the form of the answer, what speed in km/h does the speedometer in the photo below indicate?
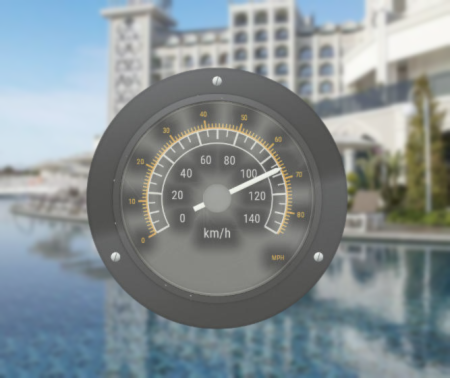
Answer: {"value": 107.5, "unit": "km/h"}
